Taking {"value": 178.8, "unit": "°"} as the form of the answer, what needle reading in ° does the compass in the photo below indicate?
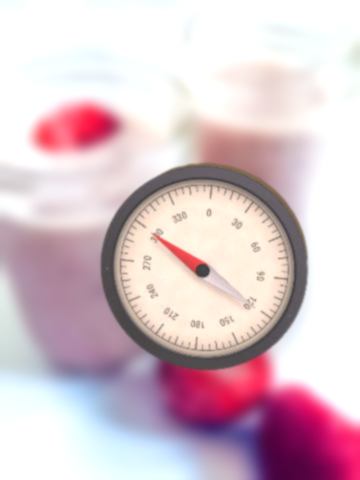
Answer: {"value": 300, "unit": "°"}
